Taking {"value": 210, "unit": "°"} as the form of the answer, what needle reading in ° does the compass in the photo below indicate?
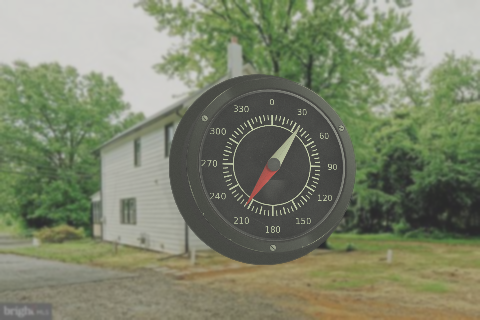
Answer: {"value": 215, "unit": "°"}
